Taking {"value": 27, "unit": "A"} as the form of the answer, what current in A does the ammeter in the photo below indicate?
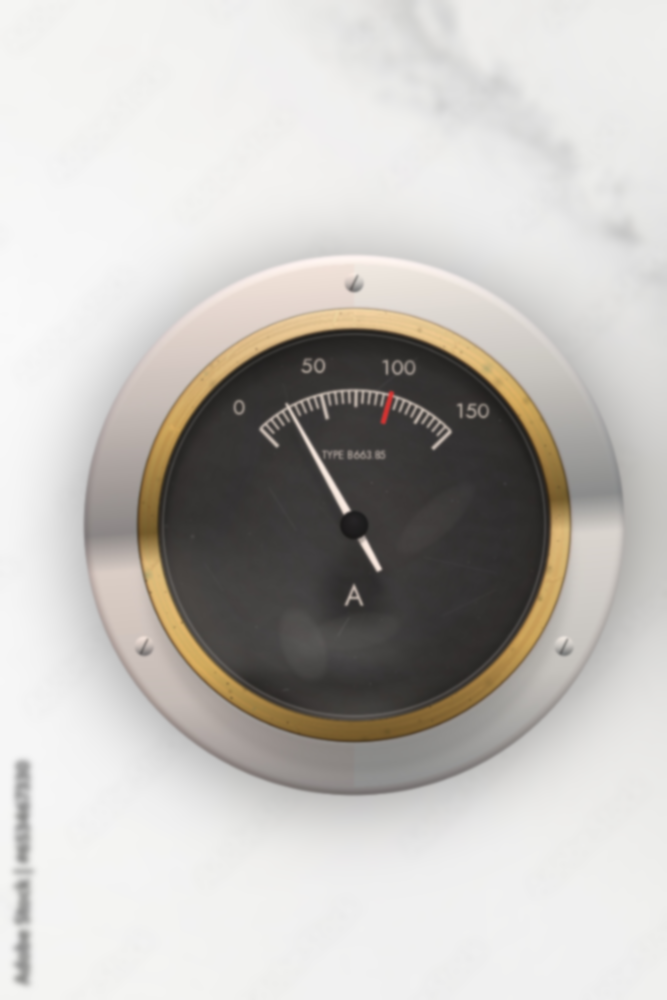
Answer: {"value": 25, "unit": "A"}
